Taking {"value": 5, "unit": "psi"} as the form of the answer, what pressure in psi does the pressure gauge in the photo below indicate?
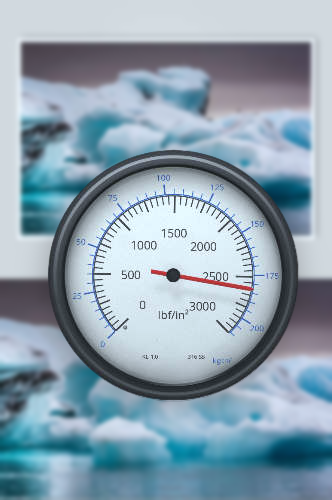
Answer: {"value": 2600, "unit": "psi"}
